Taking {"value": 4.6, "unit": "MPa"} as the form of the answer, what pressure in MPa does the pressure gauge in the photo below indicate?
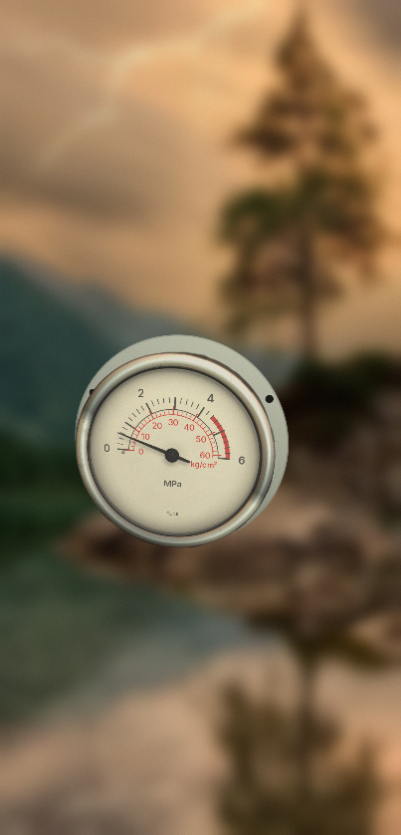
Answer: {"value": 0.6, "unit": "MPa"}
